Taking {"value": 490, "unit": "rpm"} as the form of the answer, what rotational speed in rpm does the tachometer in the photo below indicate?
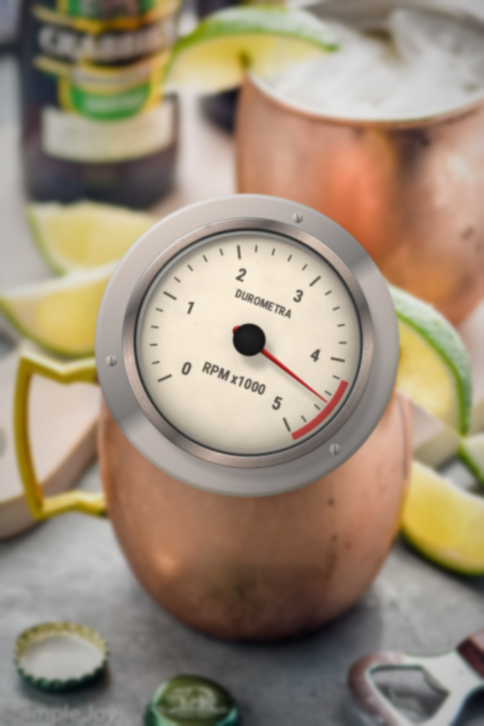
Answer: {"value": 4500, "unit": "rpm"}
